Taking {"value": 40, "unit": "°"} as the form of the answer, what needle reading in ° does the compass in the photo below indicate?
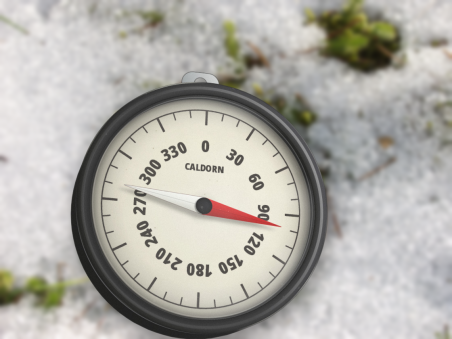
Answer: {"value": 100, "unit": "°"}
